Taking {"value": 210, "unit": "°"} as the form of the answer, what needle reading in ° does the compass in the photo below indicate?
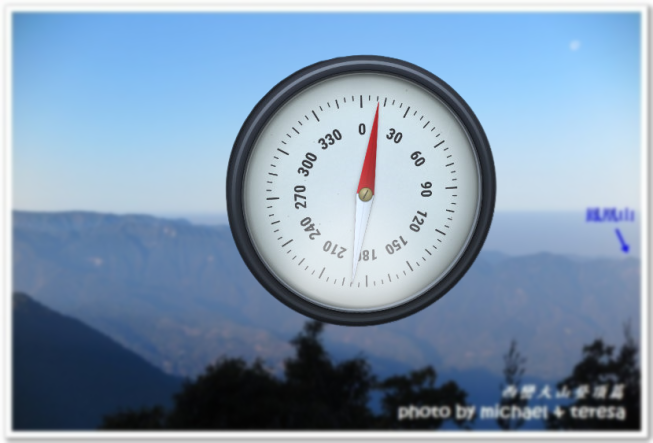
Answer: {"value": 10, "unit": "°"}
